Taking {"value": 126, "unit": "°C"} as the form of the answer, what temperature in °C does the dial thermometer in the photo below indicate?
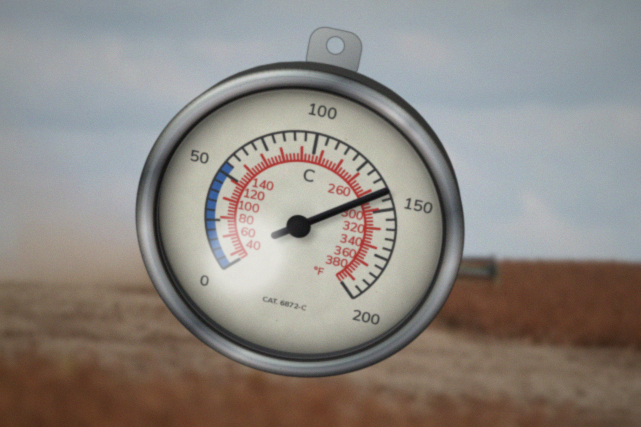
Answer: {"value": 140, "unit": "°C"}
